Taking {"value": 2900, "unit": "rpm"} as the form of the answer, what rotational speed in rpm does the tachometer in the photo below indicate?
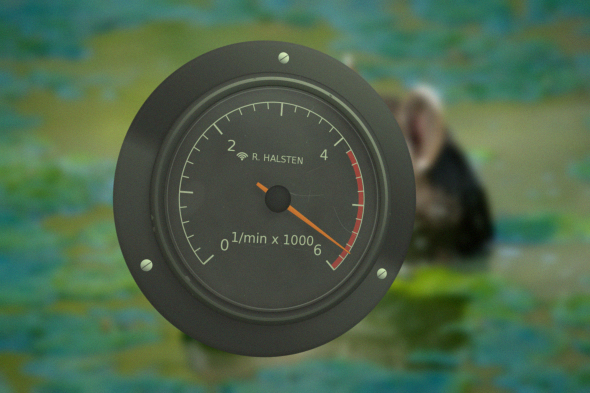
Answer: {"value": 5700, "unit": "rpm"}
